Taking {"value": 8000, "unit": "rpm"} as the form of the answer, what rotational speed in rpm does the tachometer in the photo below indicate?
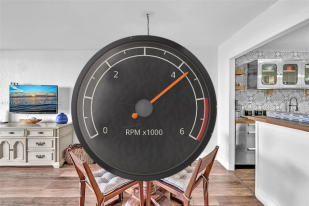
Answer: {"value": 4250, "unit": "rpm"}
